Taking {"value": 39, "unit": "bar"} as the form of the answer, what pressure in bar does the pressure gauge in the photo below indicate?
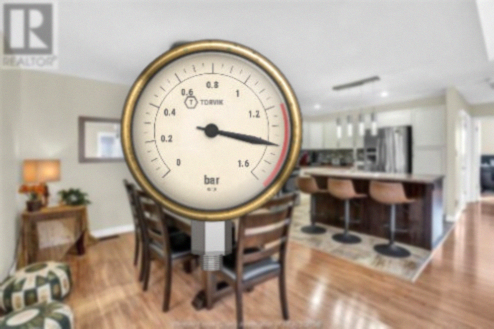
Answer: {"value": 1.4, "unit": "bar"}
